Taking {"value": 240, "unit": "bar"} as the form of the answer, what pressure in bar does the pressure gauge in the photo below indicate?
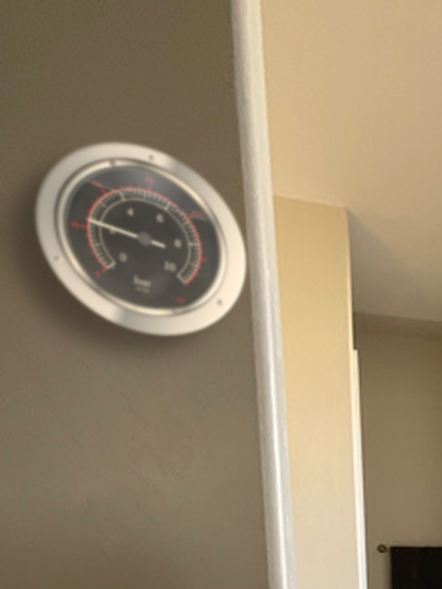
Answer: {"value": 2, "unit": "bar"}
